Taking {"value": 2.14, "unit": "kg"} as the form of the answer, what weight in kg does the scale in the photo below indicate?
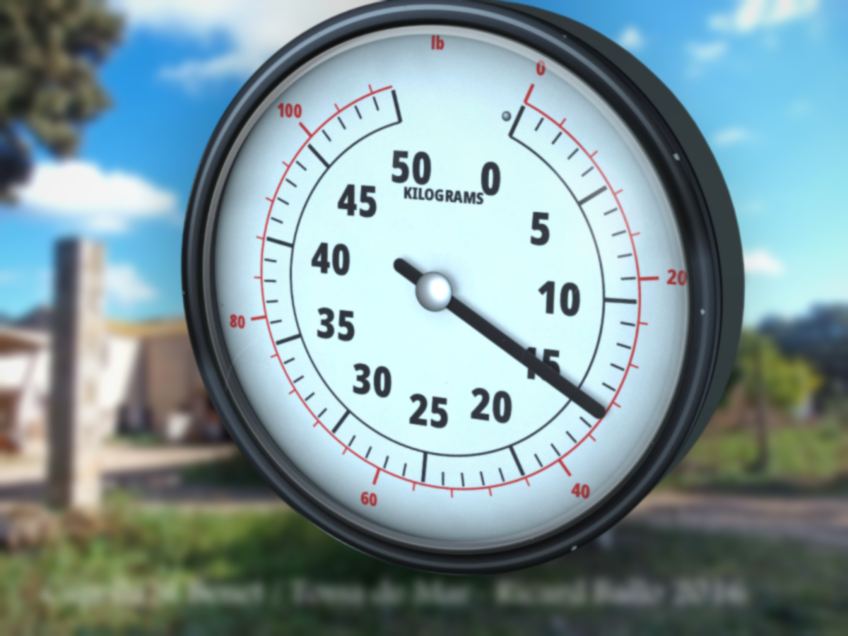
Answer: {"value": 15, "unit": "kg"}
